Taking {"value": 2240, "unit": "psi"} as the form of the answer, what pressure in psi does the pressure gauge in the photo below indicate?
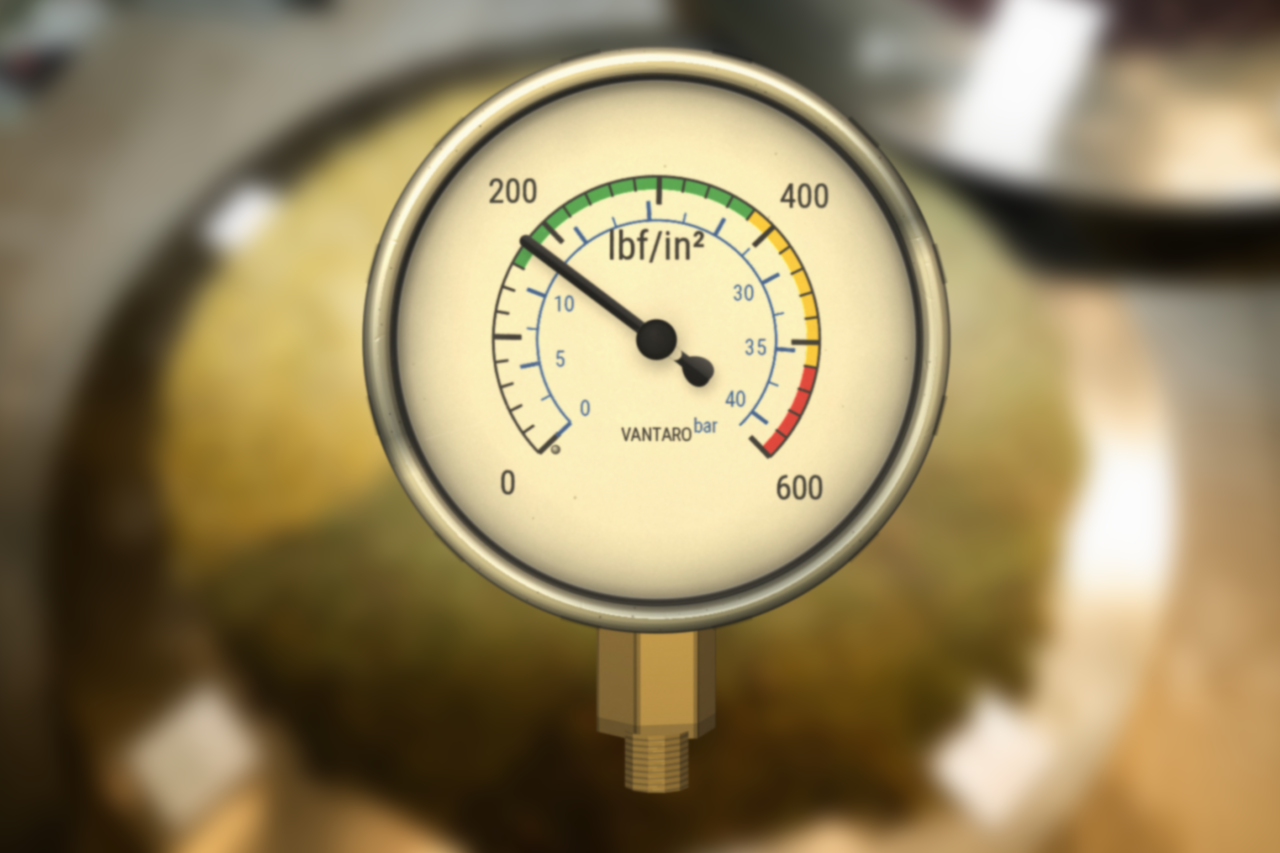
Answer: {"value": 180, "unit": "psi"}
